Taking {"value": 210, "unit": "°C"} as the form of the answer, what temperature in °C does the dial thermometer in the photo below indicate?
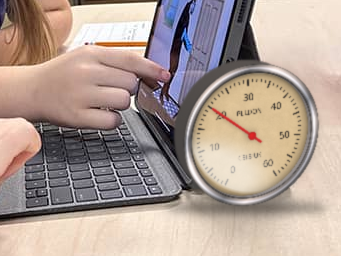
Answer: {"value": 20, "unit": "°C"}
